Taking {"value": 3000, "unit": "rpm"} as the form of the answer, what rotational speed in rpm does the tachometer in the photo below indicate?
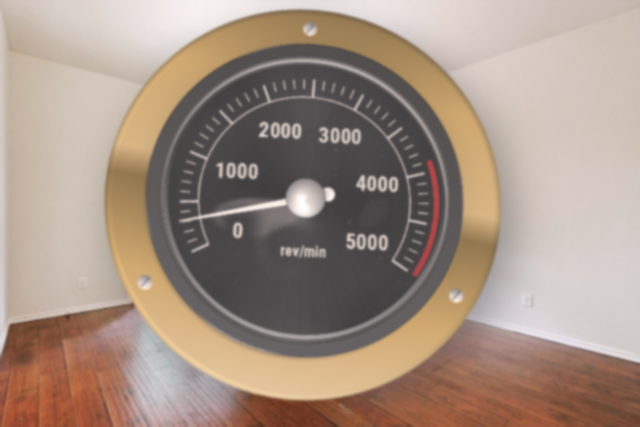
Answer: {"value": 300, "unit": "rpm"}
